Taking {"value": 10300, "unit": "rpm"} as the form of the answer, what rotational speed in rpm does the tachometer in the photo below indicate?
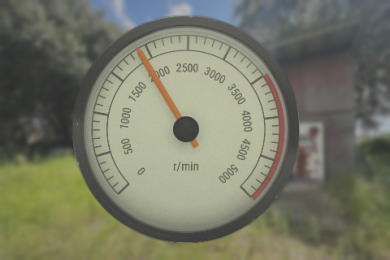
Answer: {"value": 1900, "unit": "rpm"}
